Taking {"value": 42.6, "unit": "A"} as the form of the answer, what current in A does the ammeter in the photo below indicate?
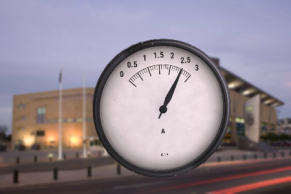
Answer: {"value": 2.5, "unit": "A"}
